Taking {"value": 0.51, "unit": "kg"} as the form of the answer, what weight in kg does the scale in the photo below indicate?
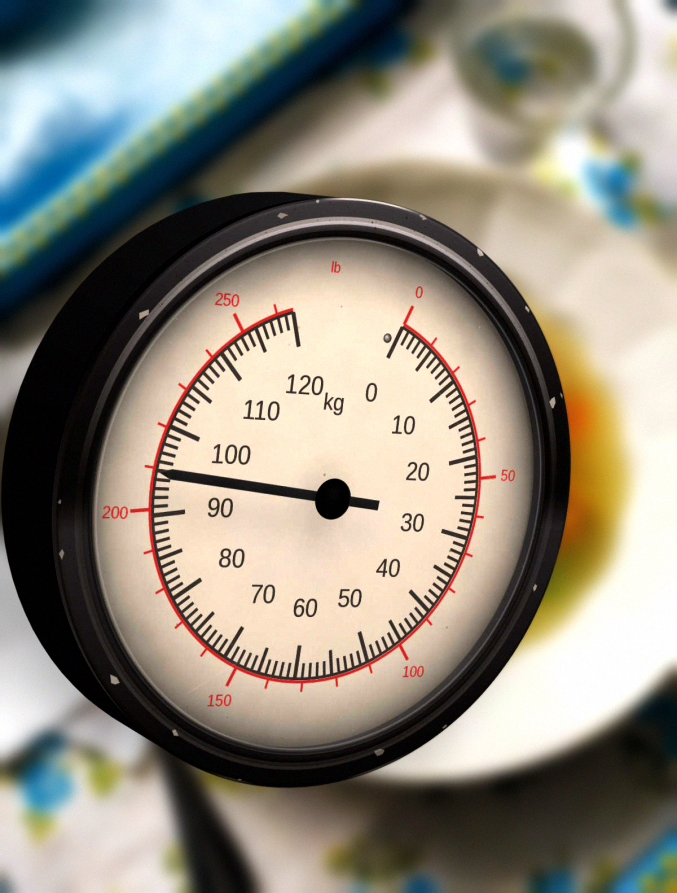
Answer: {"value": 95, "unit": "kg"}
